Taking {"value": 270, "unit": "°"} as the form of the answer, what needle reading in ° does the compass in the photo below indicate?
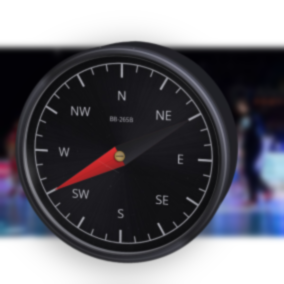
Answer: {"value": 240, "unit": "°"}
